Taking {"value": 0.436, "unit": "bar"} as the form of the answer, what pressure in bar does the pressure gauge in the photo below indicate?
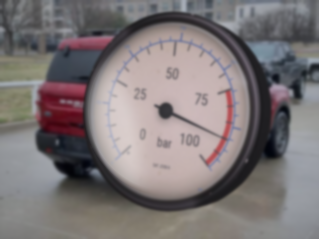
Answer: {"value": 90, "unit": "bar"}
